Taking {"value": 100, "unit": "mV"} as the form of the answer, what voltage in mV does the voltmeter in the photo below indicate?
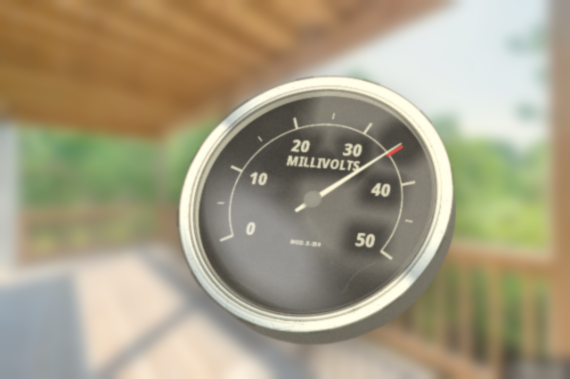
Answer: {"value": 35, "unit": "mV"}
